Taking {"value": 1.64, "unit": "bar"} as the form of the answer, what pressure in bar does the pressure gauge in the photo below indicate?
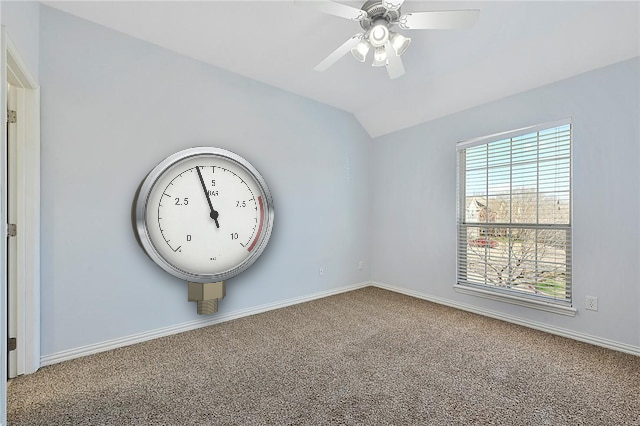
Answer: {"value": 4.25, "unit": "bar"}
